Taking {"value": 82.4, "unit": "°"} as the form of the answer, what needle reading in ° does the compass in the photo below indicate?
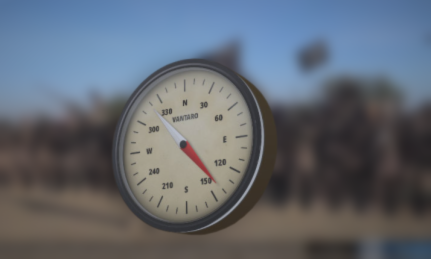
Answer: {"value": 140, "unit": "°"}
